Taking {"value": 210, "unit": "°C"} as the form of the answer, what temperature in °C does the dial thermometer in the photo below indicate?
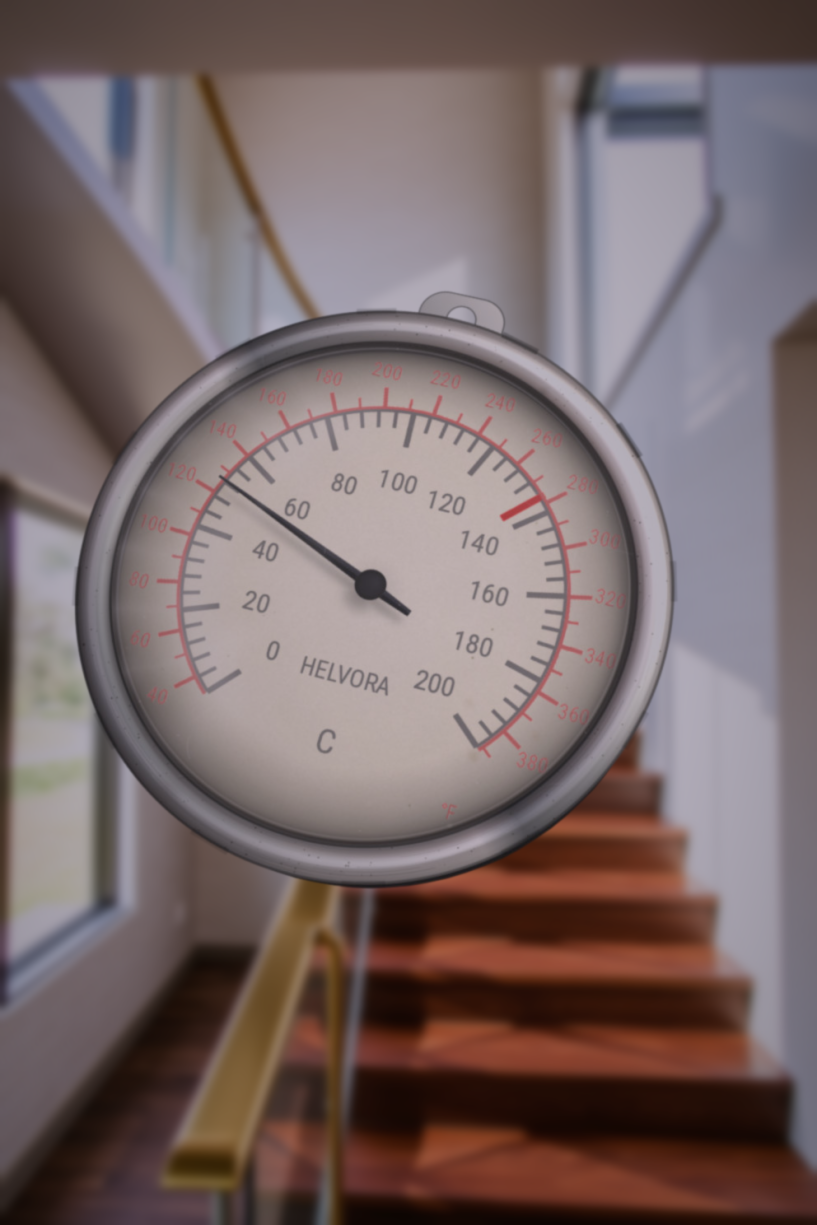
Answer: {"value": 52, "unit": "°C"}
